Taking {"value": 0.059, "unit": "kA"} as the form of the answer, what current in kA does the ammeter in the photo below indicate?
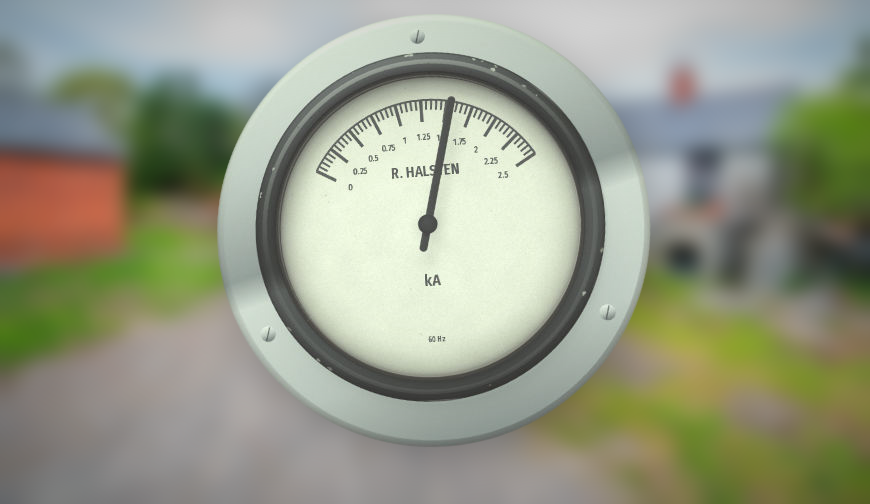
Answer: {"value": 1.55, "unit": "kA"}
